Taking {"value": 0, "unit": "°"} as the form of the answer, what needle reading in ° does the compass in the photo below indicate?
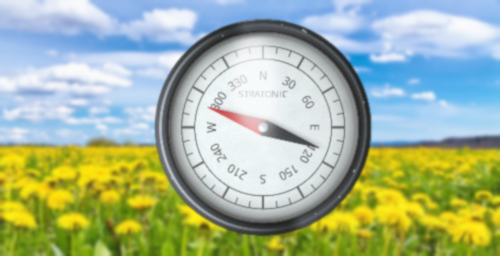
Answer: {"value": 290, "unit": "°"}
